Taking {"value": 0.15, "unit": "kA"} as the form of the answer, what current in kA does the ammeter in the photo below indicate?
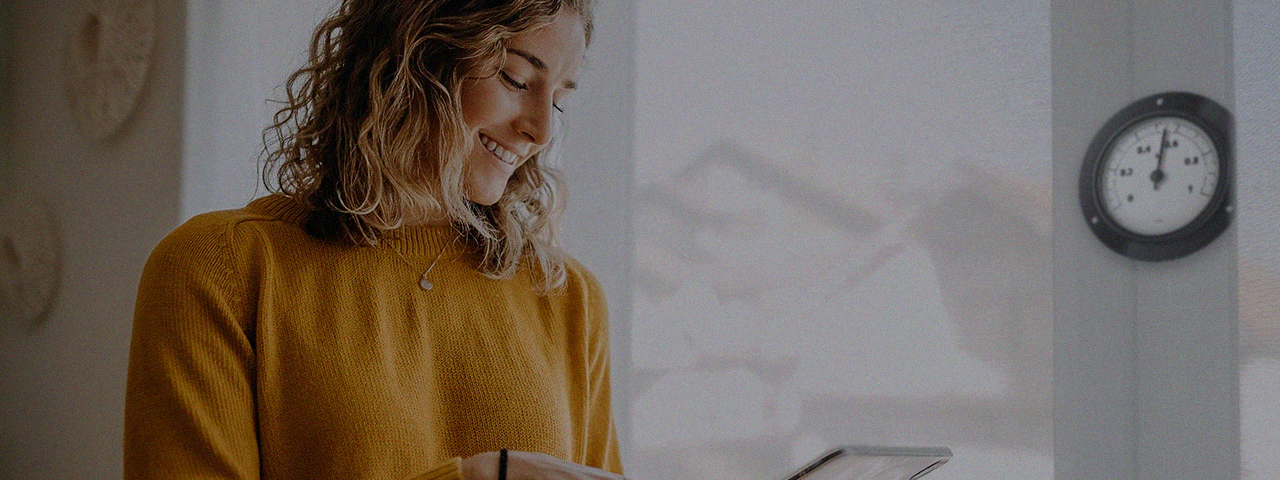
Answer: {"value": 0.55, "unit": "kA"}
